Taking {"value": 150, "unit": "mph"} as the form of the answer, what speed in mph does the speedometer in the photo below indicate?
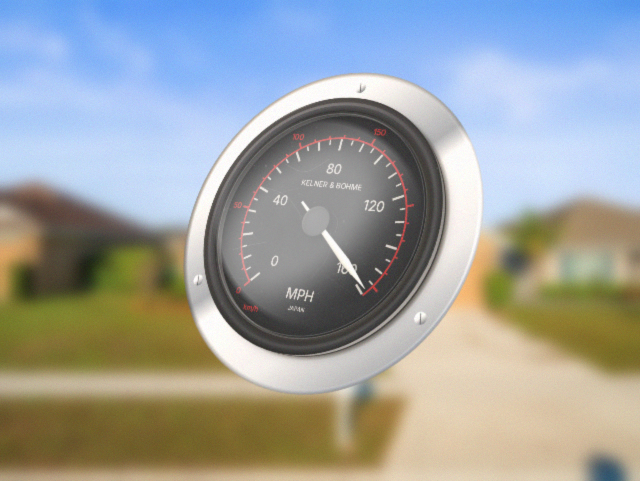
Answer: {"value": 157.5, "unit": "mph"}
